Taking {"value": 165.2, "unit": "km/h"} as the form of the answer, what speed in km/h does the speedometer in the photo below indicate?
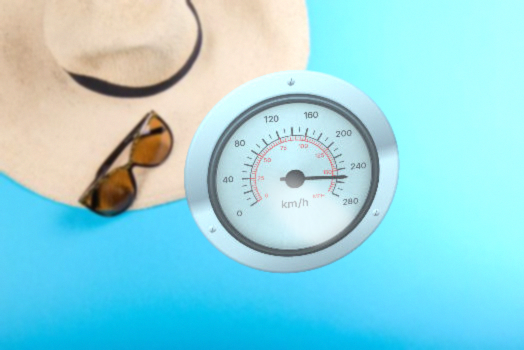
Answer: {"value": 250, "unit": "km/h"}
